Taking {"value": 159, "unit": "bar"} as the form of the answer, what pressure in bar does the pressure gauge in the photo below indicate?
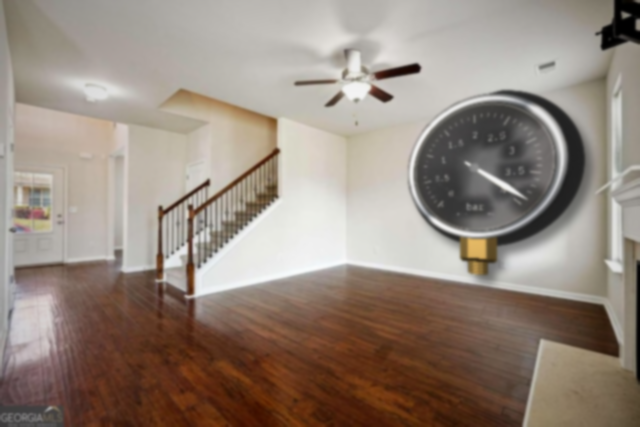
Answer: {"value": 3.9, "unit": "bar"}
